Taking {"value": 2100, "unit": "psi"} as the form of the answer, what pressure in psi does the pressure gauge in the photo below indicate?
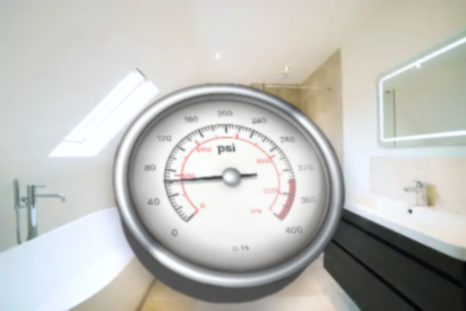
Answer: {"value": 60, "unit": "psi"}
